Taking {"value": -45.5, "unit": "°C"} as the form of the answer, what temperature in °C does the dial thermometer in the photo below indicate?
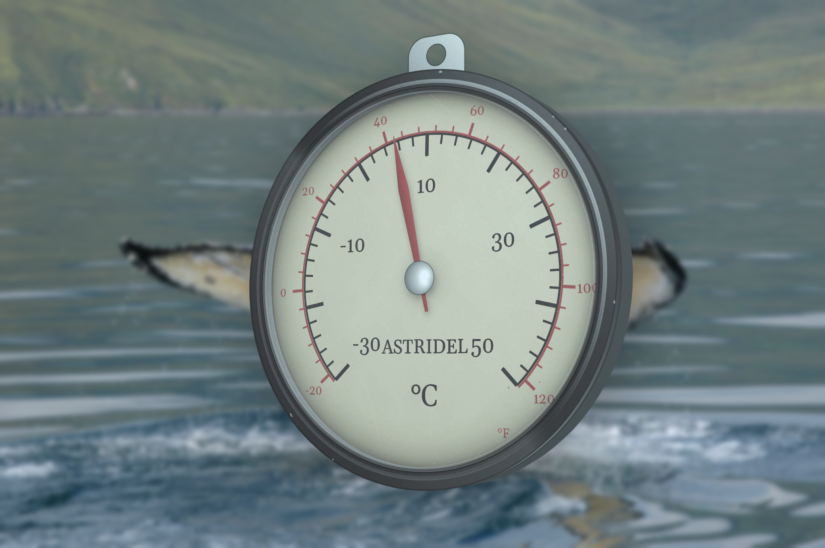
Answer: {"value": 6, "unit": "°C"}
